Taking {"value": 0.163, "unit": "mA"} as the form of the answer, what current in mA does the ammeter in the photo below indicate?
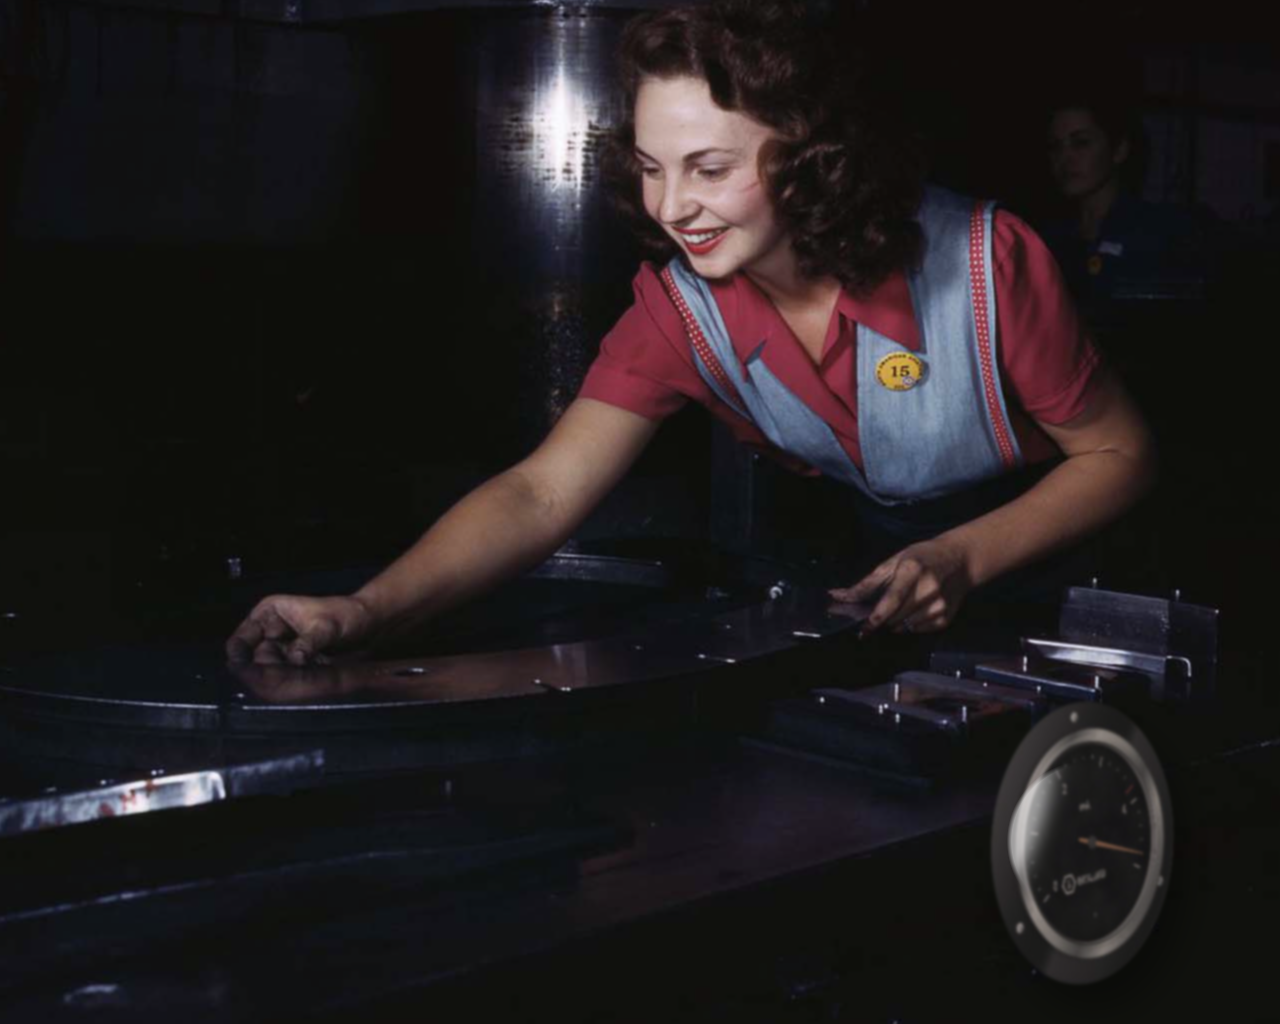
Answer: {"value": 4.8, "unit": "mA"}
